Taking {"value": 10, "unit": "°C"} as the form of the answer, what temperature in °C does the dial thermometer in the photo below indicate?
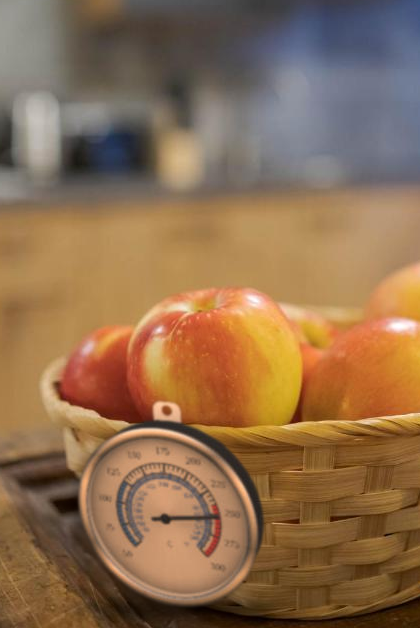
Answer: {"value": 250, "unit": "°C"}
